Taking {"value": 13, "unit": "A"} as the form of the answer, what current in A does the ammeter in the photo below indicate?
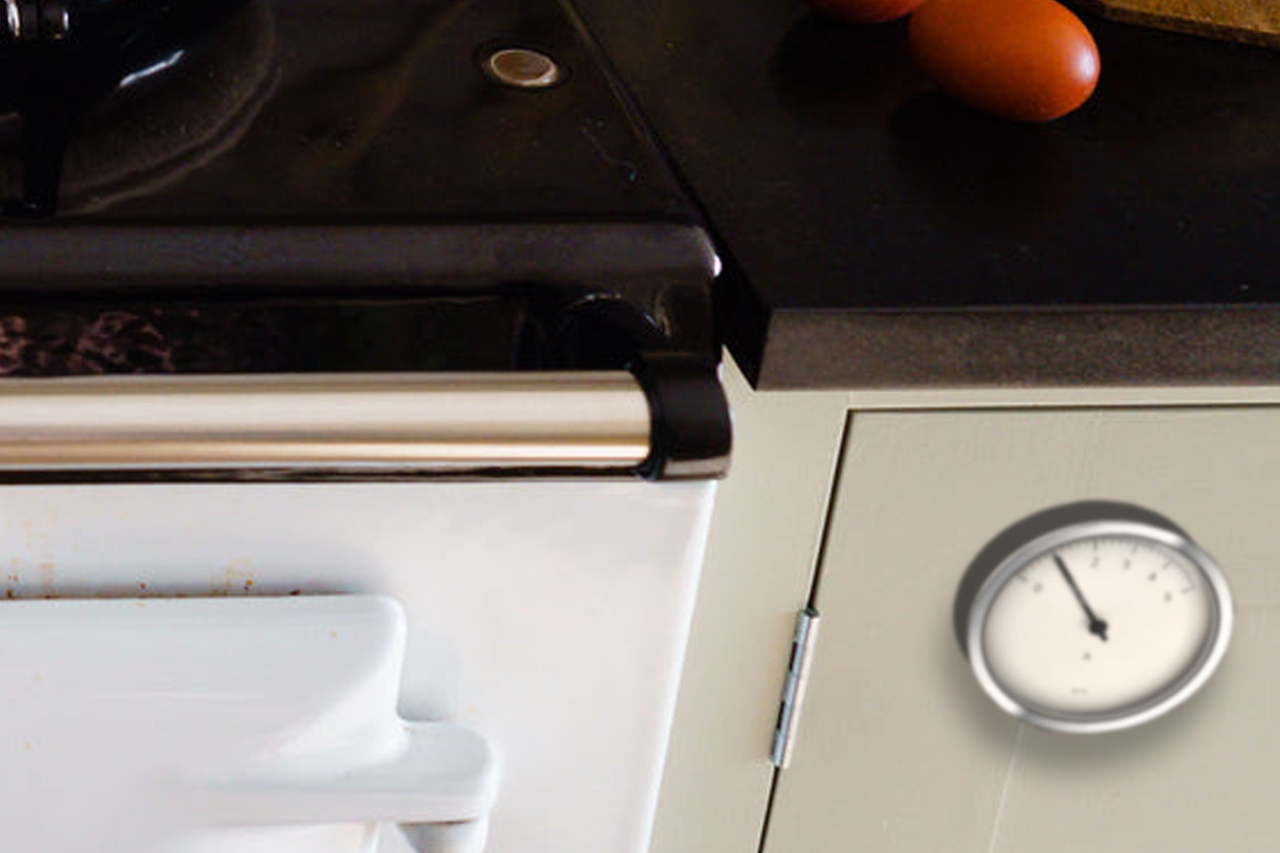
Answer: {"value": 1, "unit": "A"}
